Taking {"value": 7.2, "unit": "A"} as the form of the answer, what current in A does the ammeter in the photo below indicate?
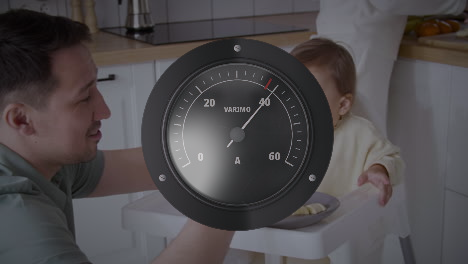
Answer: {"value": 40, "unit": "A"}
